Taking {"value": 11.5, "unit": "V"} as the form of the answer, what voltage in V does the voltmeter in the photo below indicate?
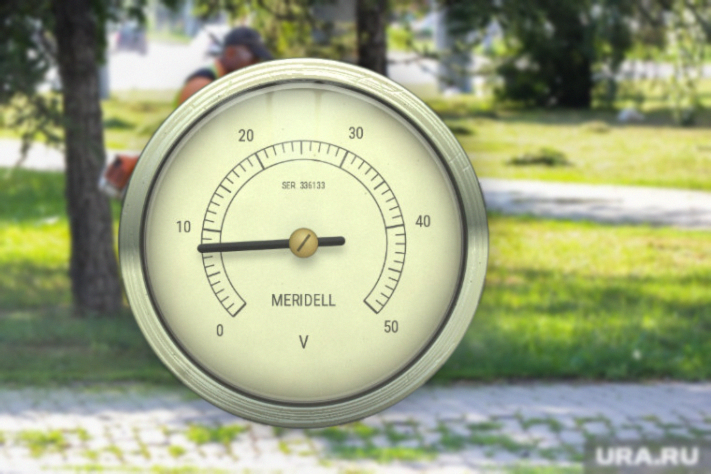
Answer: {"value": 8, "unit": "V"}
